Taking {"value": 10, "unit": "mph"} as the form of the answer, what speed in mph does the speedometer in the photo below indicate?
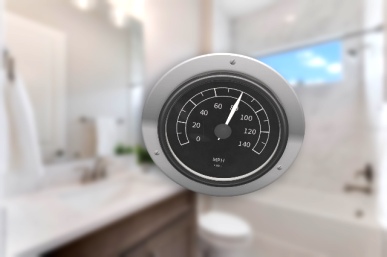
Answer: {"value": 80, "unit": "mph"}
